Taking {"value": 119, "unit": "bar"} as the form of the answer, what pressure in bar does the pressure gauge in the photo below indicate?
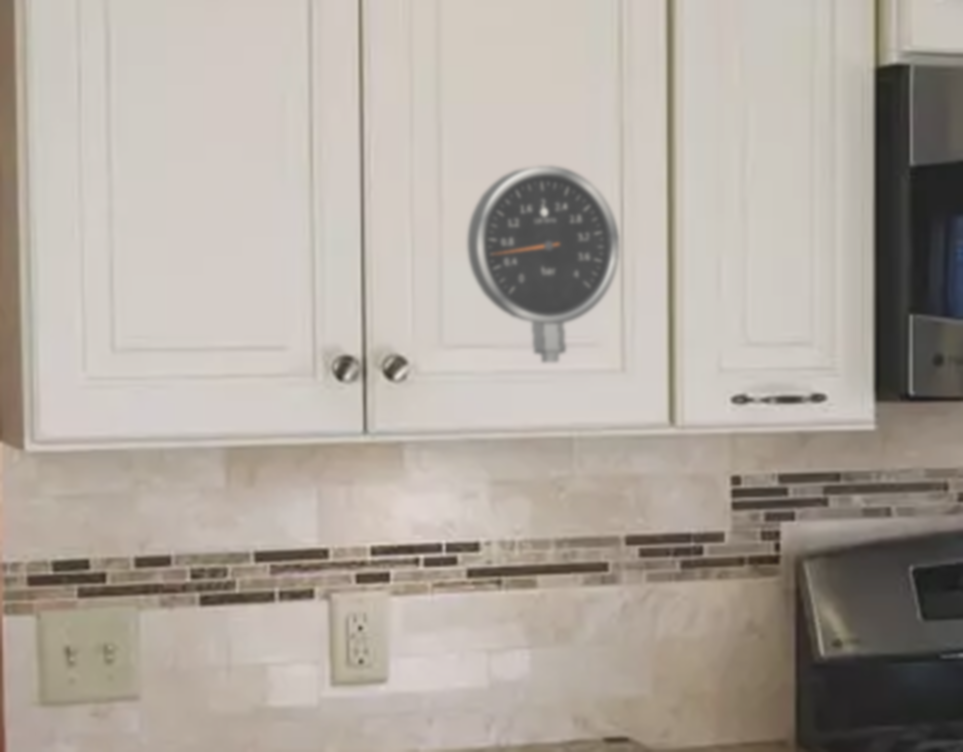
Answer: {"value": 0.6, "unit": "bar"}
